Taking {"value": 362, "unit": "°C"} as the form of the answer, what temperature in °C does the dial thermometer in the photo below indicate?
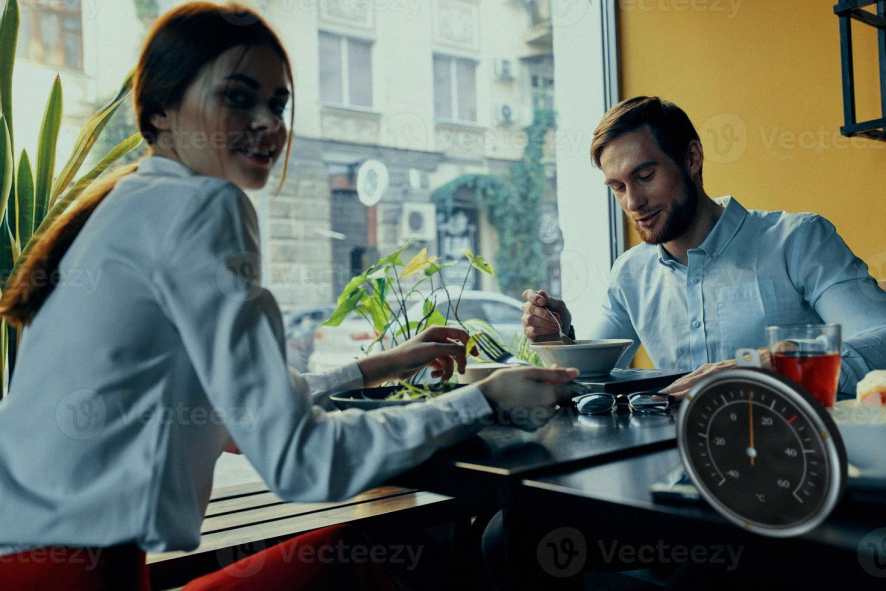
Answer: {"value": 12, "unit": "°C"}
